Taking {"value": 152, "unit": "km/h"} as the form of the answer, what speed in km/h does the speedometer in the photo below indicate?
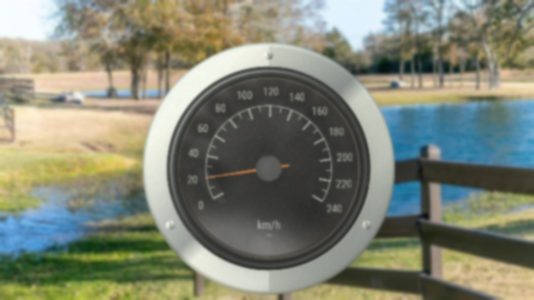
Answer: {"value": 20, "unit": "km/h"}
